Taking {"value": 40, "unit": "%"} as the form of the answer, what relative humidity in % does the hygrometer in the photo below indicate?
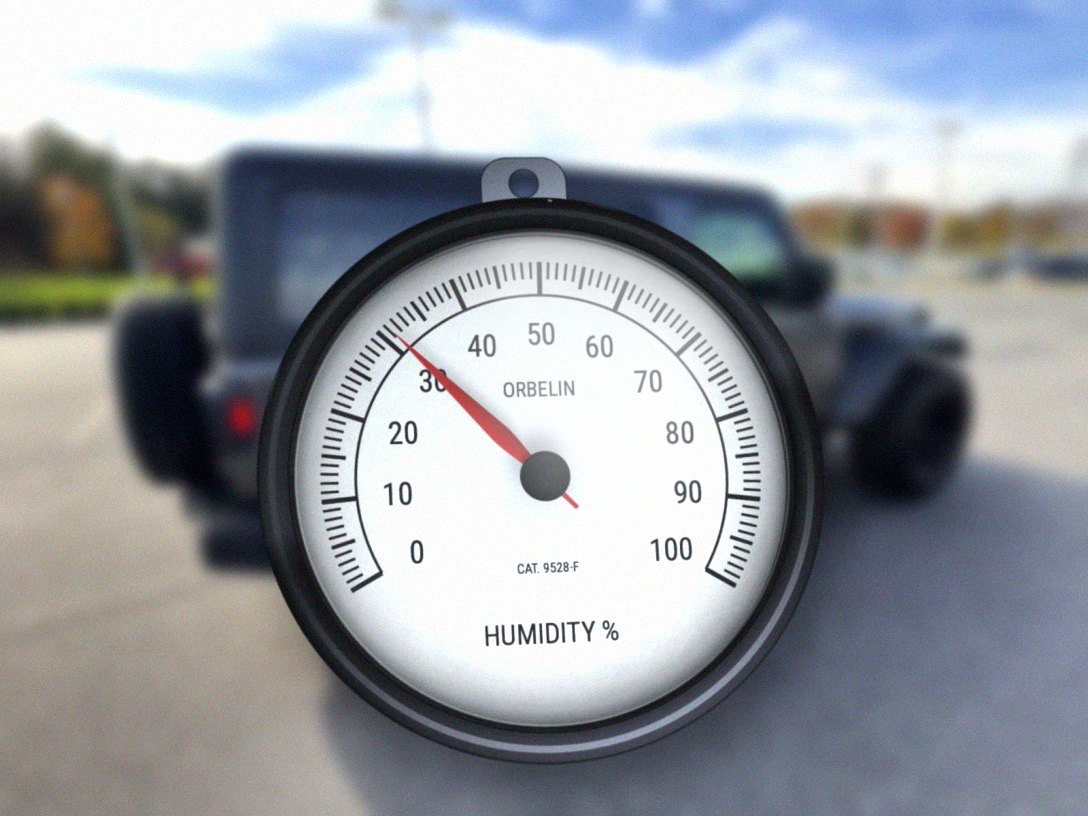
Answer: {"value": 31, "unit": "%"}
